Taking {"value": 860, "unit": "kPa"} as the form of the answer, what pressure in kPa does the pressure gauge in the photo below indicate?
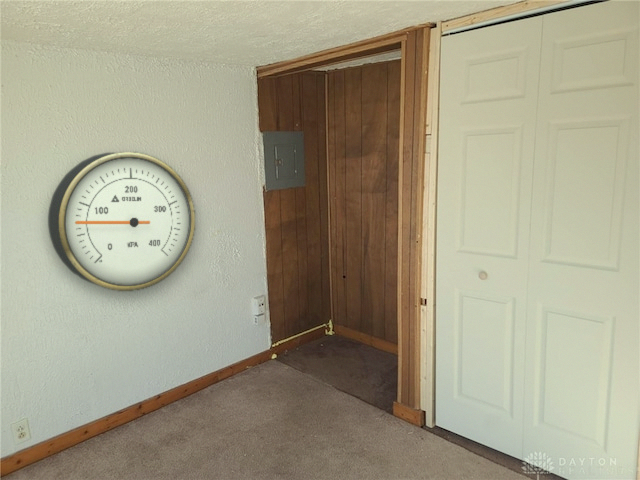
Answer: {"value": 70, "unit": "kPa"}
